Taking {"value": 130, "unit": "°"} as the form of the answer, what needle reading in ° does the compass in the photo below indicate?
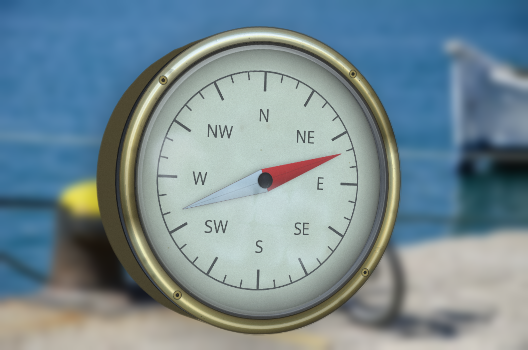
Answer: {"value": 70, "unit": "°"}
